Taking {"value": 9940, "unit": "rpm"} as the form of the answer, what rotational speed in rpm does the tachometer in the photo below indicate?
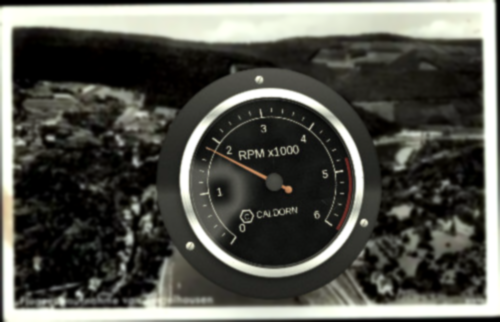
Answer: {"value": 1800, "unit": "rpm"}
